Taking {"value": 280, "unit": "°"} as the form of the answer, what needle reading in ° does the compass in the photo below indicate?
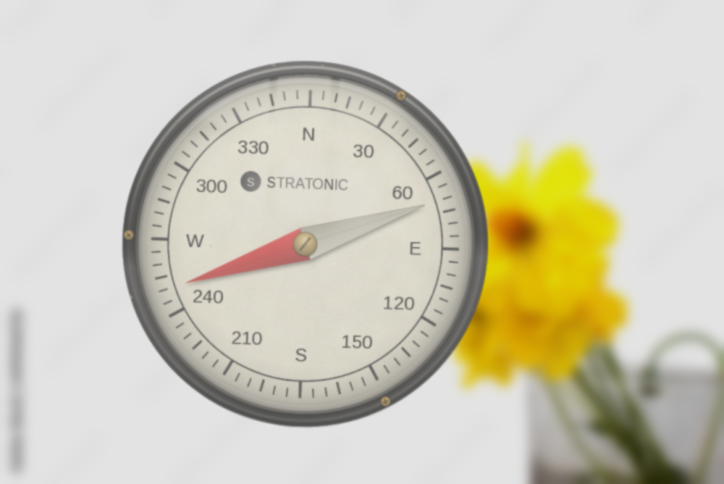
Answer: {"value": 250, "unit": "°"}
